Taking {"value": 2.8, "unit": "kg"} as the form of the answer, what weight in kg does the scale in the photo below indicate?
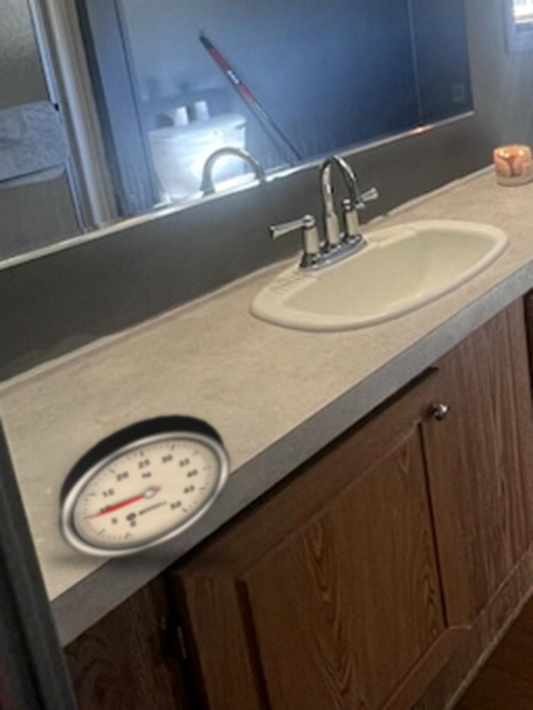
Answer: {"value": 10, "unit": "kg"}
